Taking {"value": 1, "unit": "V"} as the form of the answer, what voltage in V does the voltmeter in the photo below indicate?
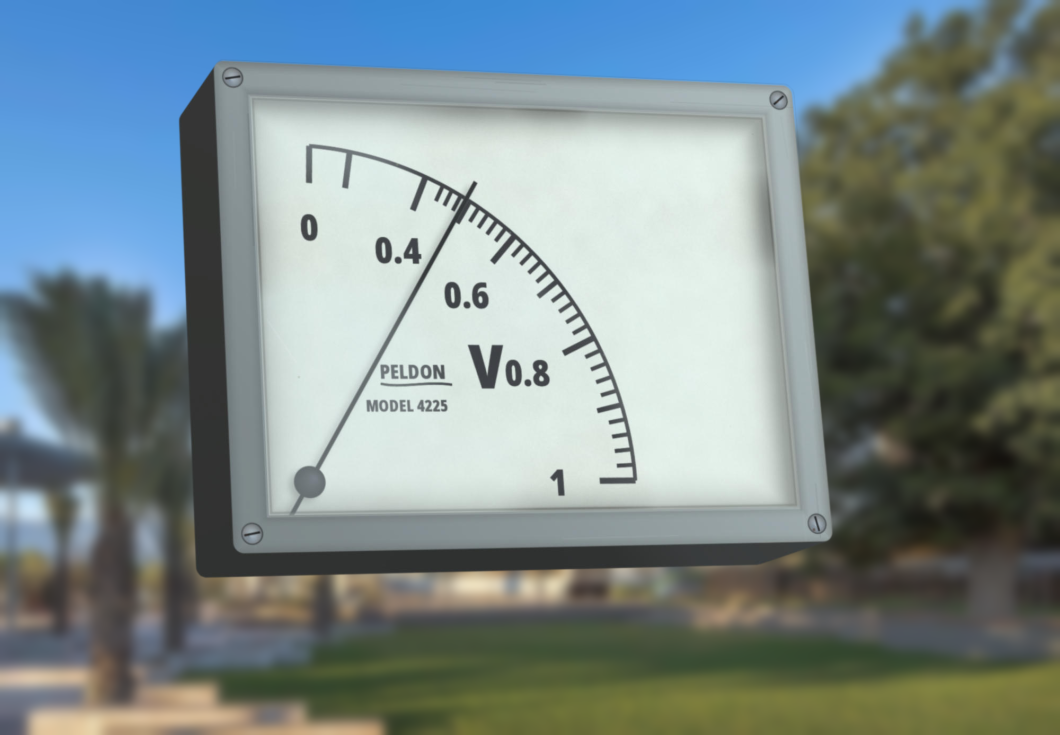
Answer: {"value": 0.49, "unit": "V"}
